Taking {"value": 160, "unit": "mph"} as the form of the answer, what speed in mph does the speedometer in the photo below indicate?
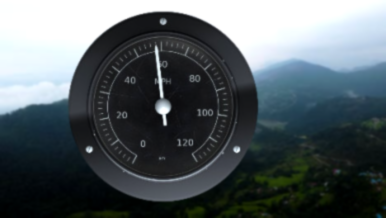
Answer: {"value": 58, "unit": "mph"}
